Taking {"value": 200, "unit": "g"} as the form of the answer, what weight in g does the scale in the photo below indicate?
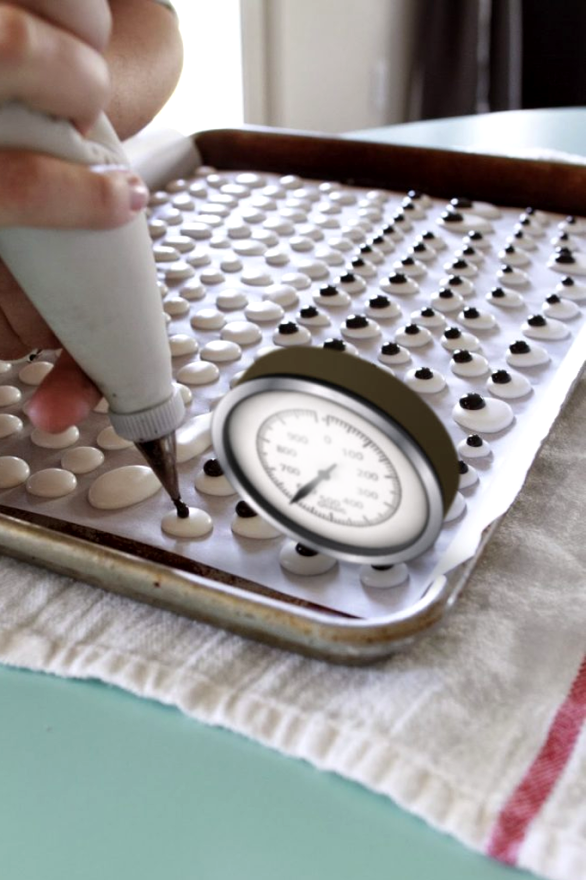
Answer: {"value": 600, "unit": "g"}
